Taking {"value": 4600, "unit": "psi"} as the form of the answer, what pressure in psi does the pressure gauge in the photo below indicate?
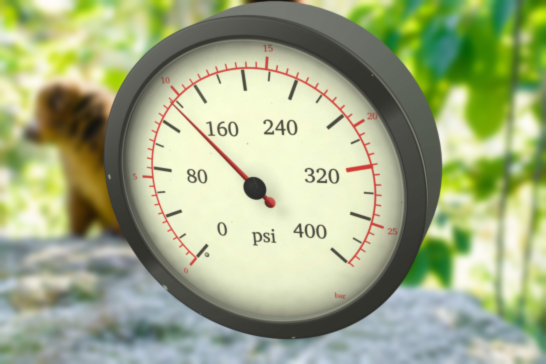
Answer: {"value": 140, "unit": "psi"}
